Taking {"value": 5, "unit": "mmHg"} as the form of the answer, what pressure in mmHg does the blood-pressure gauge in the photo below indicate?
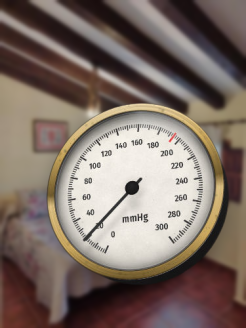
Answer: {"value": 20, "unit": "mmHg"}
